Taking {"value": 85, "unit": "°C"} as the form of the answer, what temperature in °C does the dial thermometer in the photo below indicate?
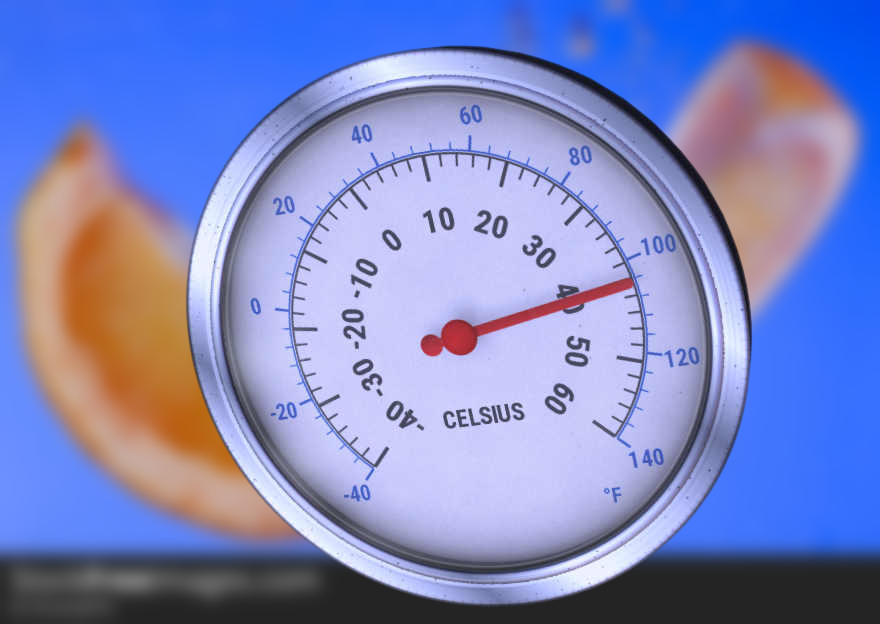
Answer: {"value": 40, "unit": "°C"}
